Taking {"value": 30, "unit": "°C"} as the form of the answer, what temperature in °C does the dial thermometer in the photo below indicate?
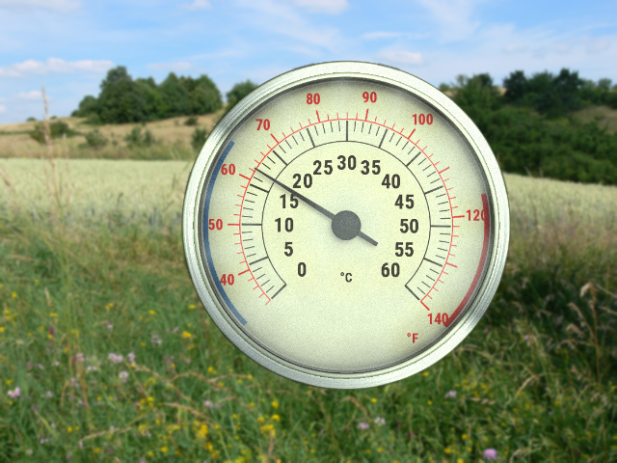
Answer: {"value": 17, "unit": "°C"}
